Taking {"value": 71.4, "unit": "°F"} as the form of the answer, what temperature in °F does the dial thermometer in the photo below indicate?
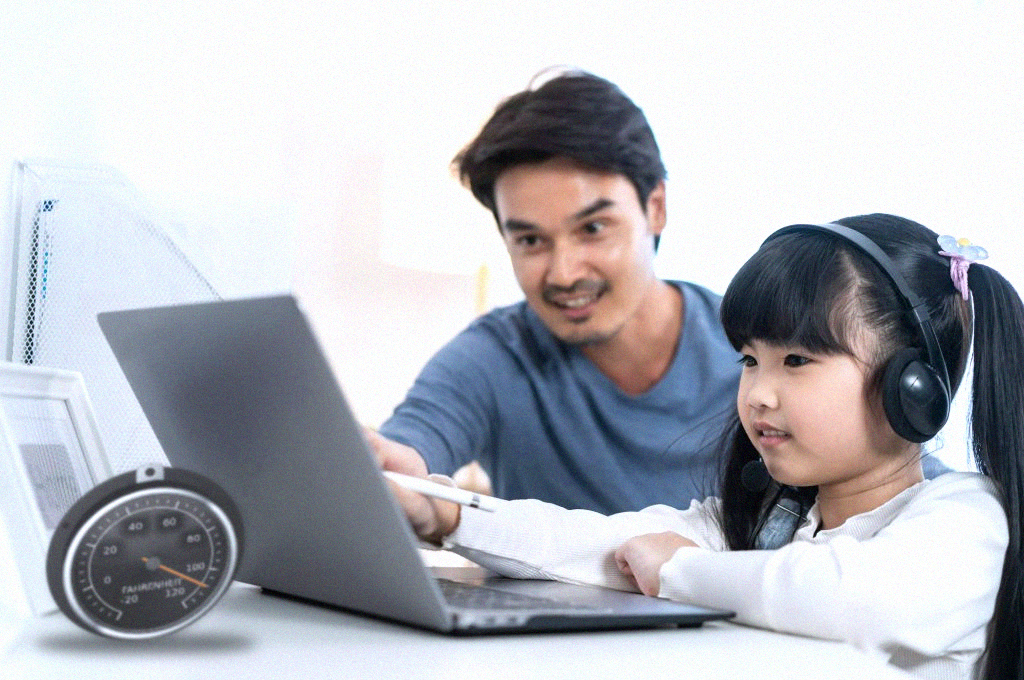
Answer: {"value": 108, "unit": "°F"}
